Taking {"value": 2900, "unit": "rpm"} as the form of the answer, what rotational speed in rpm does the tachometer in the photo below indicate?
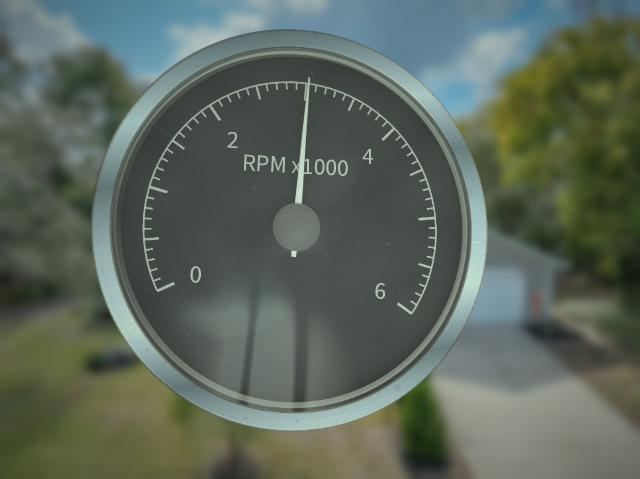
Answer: {"value": 3000, "unit": "rpm"}
